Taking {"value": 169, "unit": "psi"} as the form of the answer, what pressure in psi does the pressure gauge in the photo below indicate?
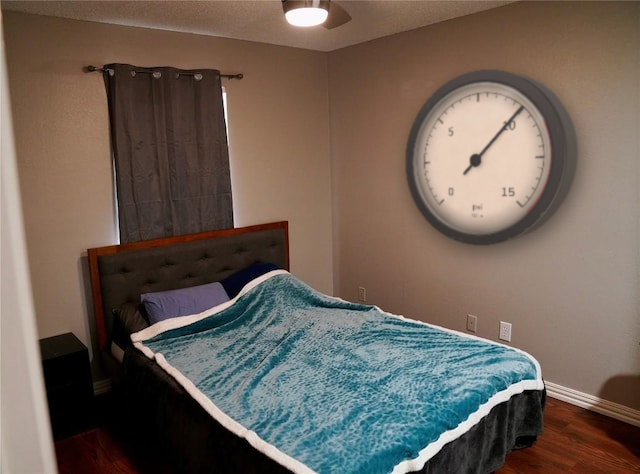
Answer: {"value": 10, "unit": "psi"}
